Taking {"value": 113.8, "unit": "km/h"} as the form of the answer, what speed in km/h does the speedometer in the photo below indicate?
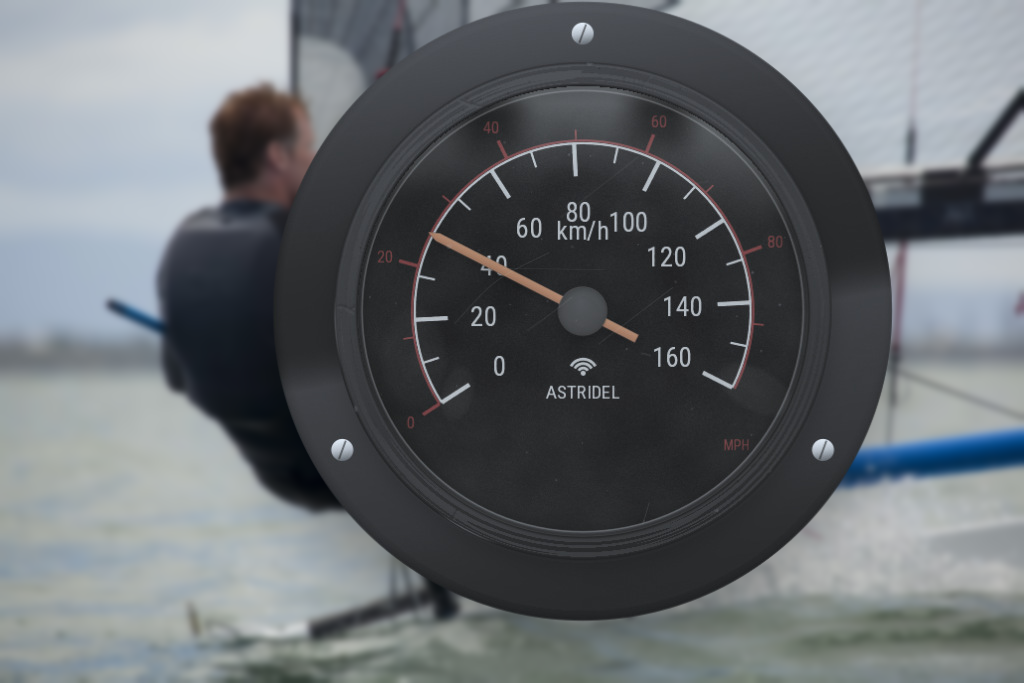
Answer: {"value": 40, "unit": "km/h"}
